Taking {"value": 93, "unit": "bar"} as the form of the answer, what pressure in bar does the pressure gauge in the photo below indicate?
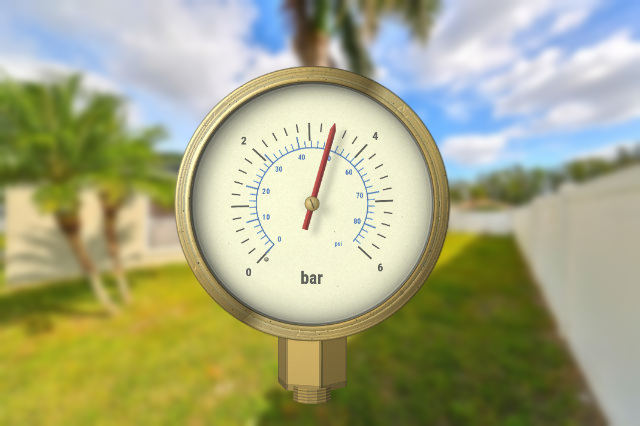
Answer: {"value": 3.4, "unit": "bar"}
